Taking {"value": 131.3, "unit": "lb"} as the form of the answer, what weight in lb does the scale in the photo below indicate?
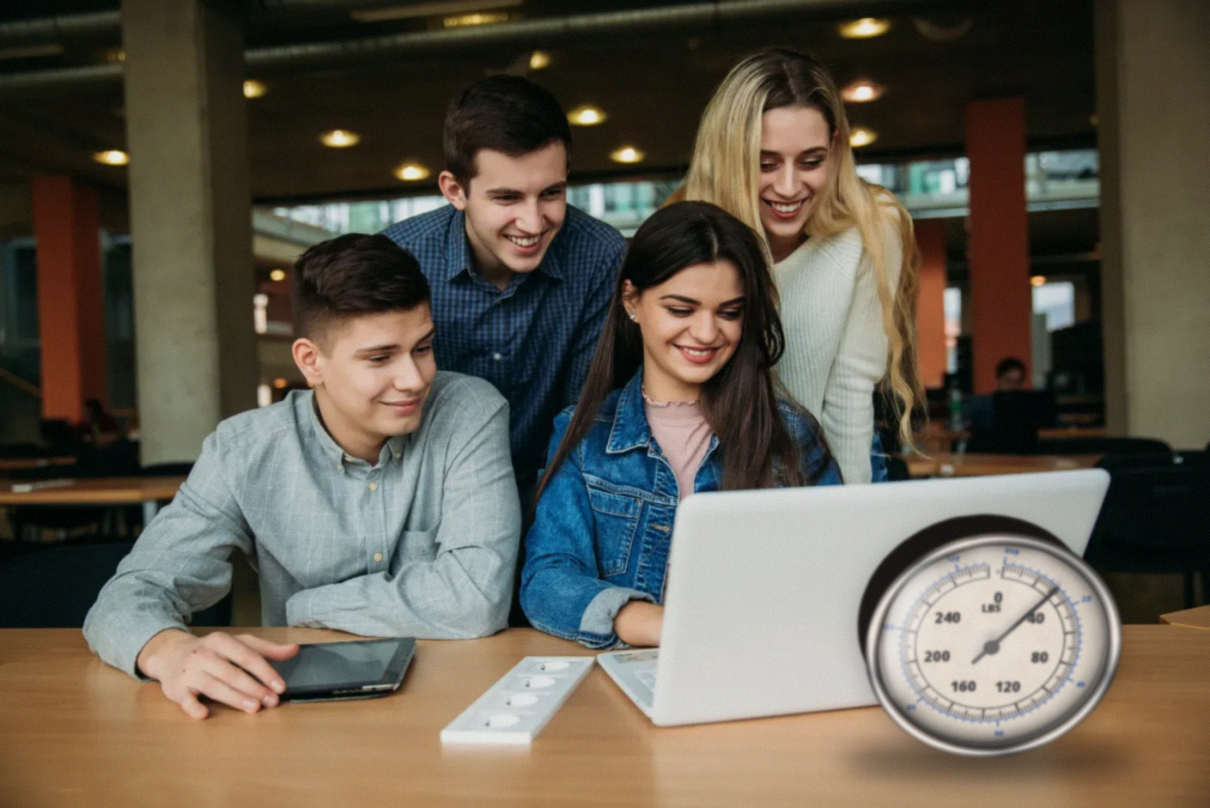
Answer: {"value": 30, "unit": "lb"}
